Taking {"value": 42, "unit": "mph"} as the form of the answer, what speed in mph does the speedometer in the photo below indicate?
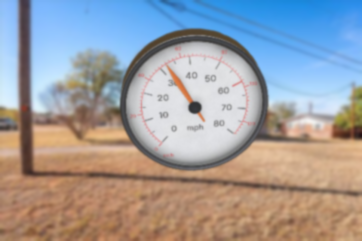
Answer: {"value": 32.5, "unit": "mph"}
